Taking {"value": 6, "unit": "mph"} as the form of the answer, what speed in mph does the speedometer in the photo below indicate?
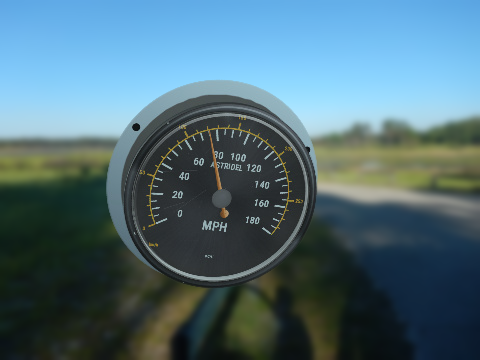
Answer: {"value": 75, "unit": "mph"}
